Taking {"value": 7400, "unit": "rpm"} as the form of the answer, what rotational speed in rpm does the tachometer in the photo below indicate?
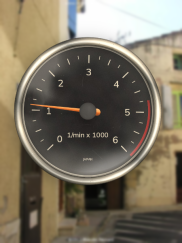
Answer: {"value": 1125, "unit": "rpm"}
